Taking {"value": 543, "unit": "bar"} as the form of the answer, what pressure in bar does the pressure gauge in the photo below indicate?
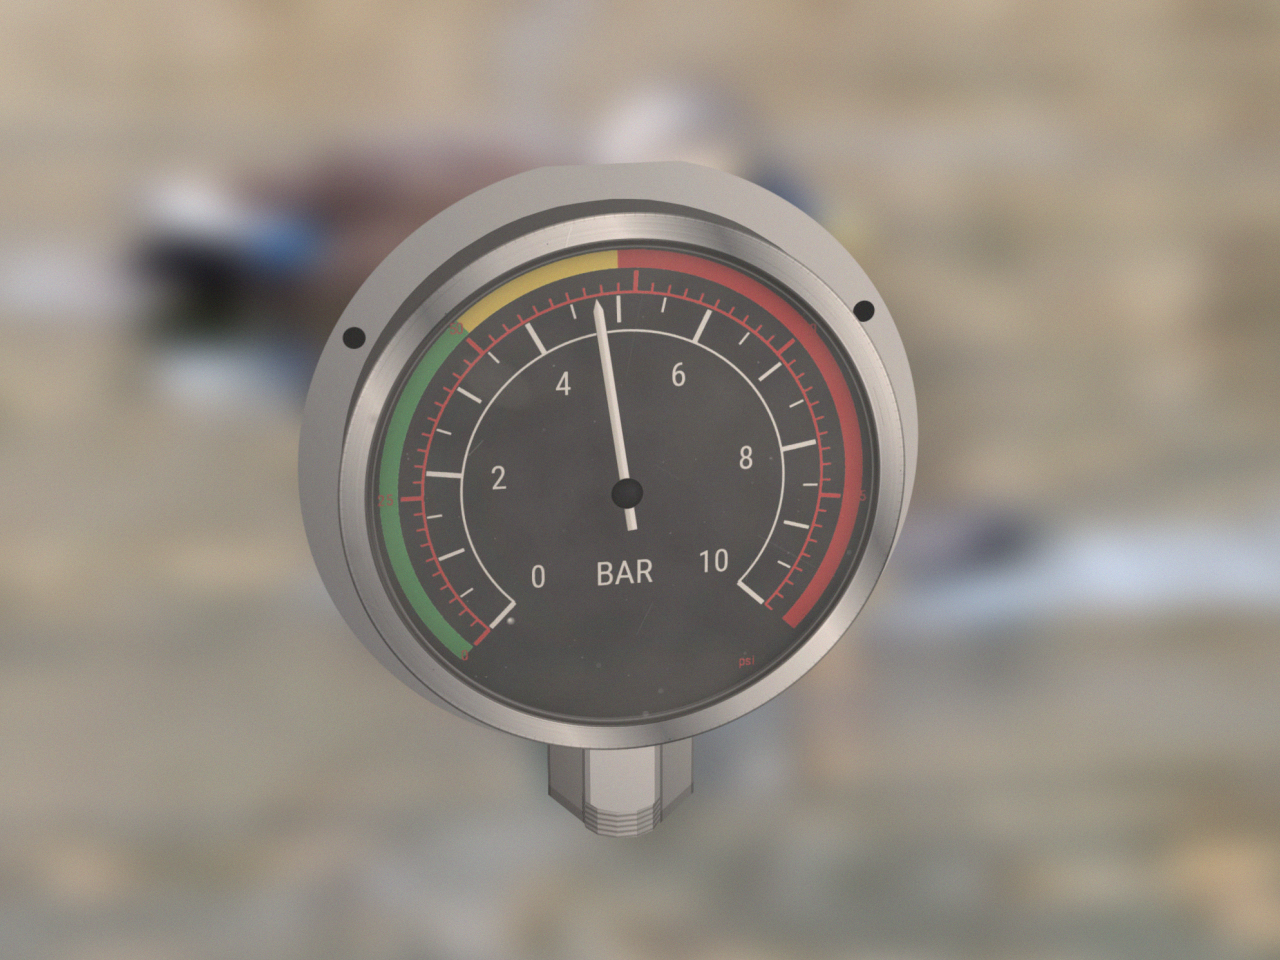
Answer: {"value": 4.75, "unit": "bar"}
